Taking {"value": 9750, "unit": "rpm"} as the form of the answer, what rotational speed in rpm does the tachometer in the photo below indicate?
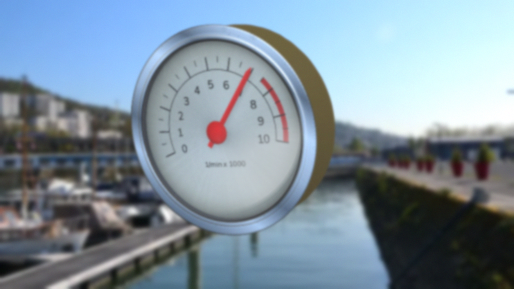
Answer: {"value": 7000, "unit": "rpm"}
